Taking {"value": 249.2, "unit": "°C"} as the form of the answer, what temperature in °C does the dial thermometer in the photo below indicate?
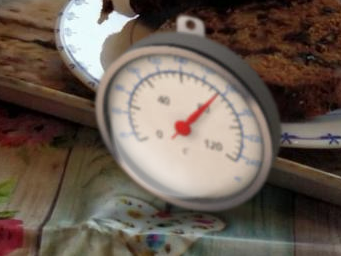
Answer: {"value": 80, "unit": "°C"}
